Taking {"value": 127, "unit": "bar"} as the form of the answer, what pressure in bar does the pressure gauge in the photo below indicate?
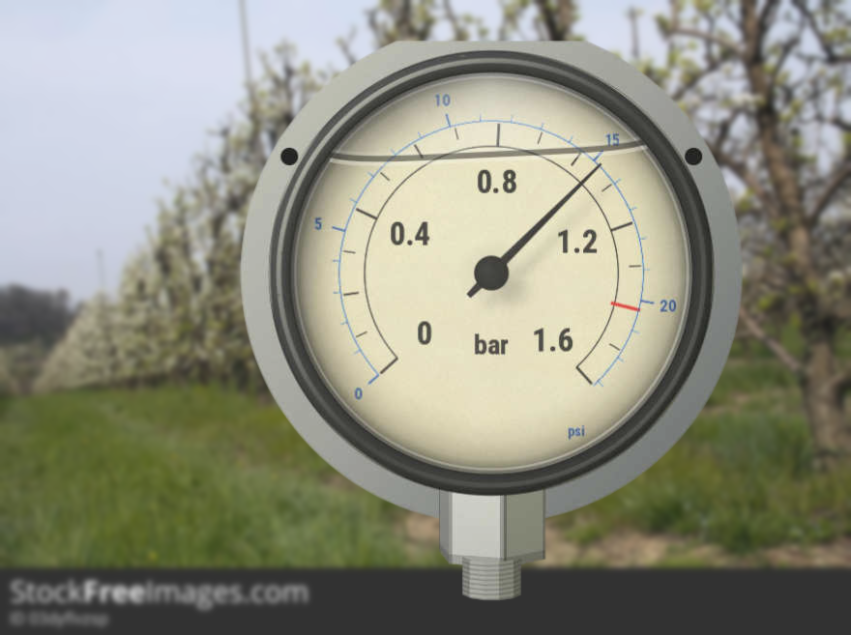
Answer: {"value": 1.05, "unit": "bar"}
